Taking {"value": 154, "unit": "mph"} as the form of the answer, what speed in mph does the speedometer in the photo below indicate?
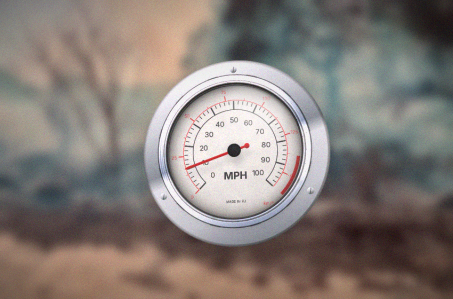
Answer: {"value": 10, "unit": "mph"}
